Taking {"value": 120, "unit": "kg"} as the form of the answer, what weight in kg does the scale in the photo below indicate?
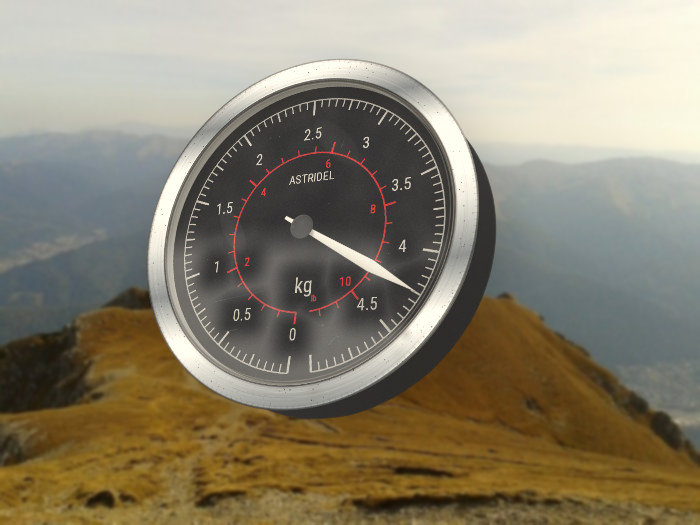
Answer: {"value": 4.25, "unit": "kg"}
